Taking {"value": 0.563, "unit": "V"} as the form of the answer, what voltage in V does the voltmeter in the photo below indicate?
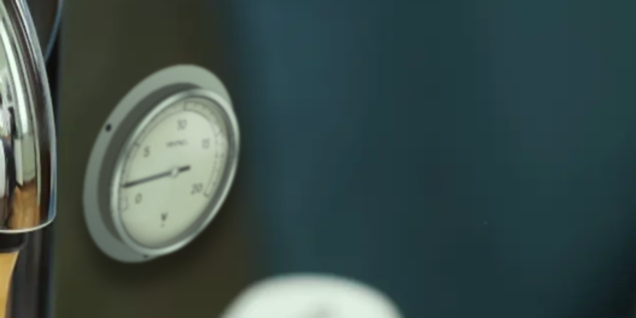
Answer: {"value": 2, "unit": "V"}
